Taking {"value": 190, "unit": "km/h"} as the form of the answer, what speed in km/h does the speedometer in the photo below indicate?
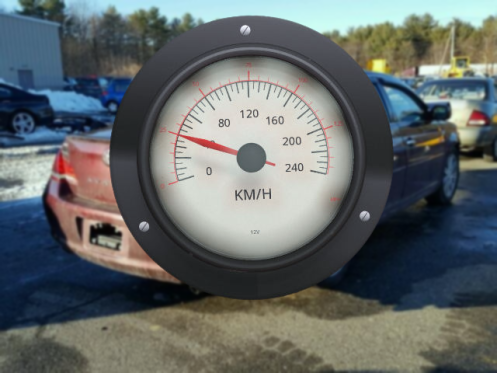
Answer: {"value": 40, "unit": "km/h"}
